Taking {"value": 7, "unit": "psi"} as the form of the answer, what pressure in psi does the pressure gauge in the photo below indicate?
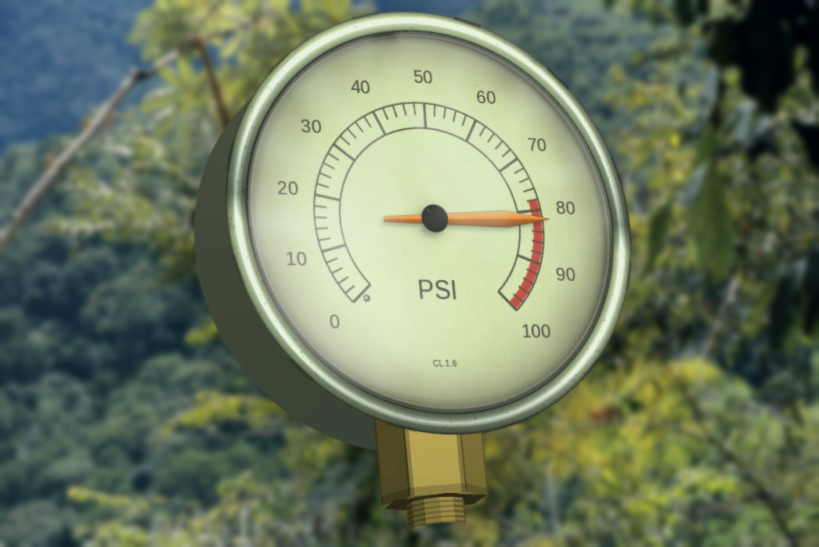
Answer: {"value": 82, "unit": "psi"}
